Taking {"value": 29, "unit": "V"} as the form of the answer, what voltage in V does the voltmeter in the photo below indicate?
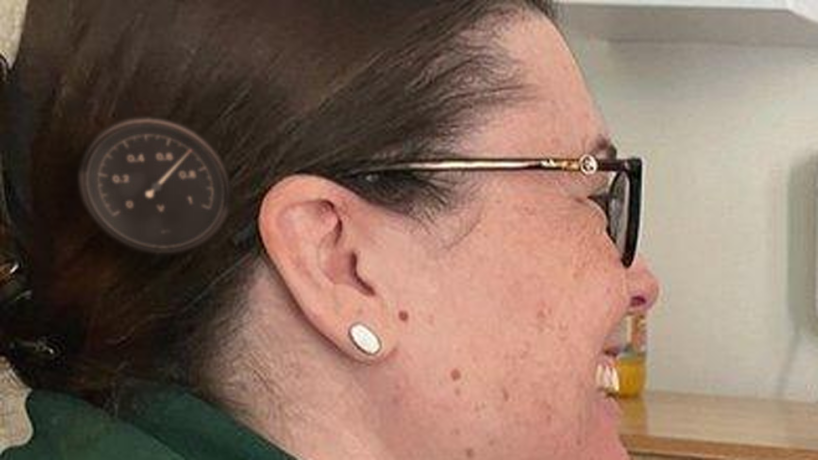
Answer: {"value": 0.7, "unit": "V"}
